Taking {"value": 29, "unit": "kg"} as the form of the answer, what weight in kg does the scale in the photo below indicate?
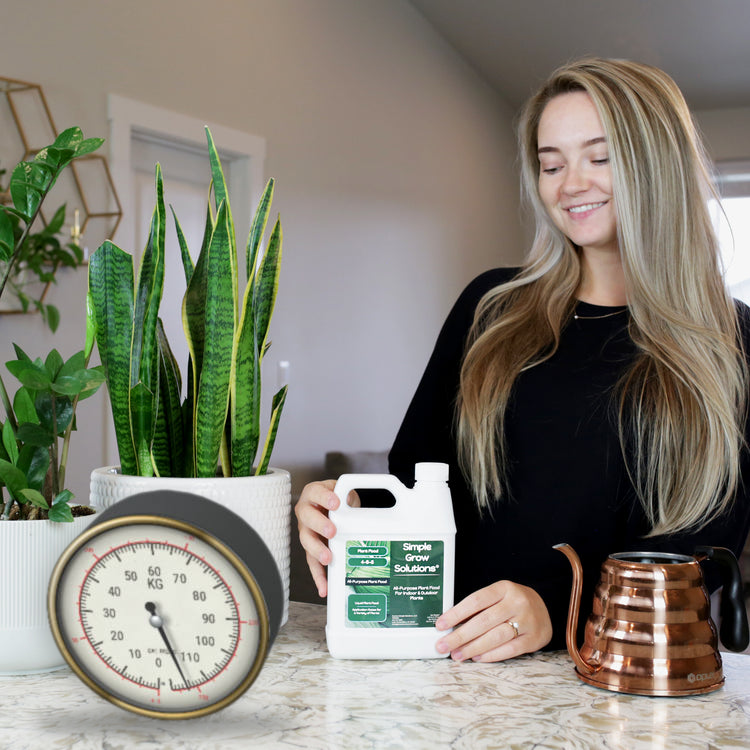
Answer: {"value": 115, "unit": "kg"}
